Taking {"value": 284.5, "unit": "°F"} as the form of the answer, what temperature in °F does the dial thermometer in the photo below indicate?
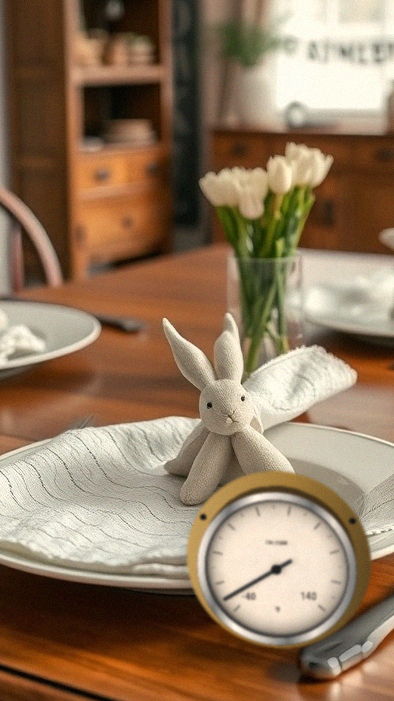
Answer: {"value": -30, "unit": "°F"}
